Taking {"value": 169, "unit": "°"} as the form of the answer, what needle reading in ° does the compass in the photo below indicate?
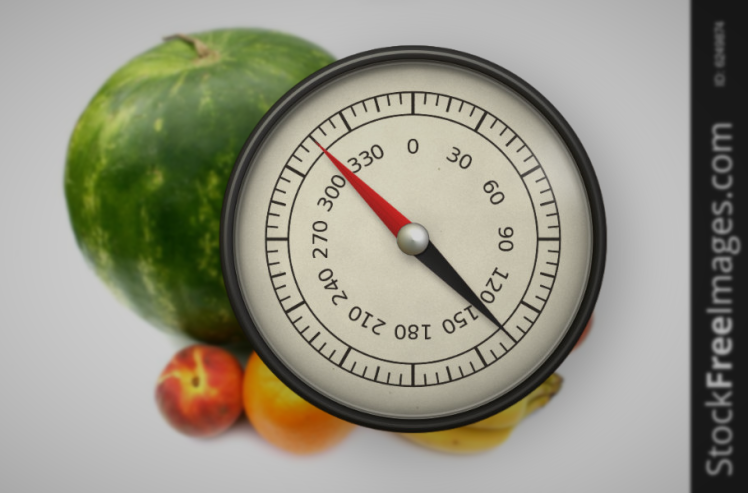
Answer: {"value": 315, "unit": "°"}
